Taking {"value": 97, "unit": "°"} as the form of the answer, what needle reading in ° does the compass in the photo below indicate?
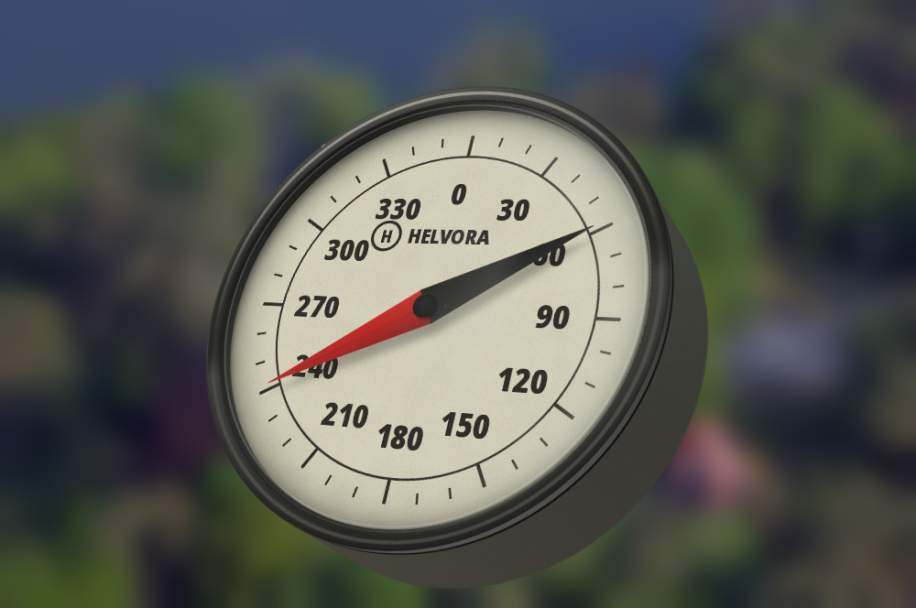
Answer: {"value": 240, "unit": "°"}
